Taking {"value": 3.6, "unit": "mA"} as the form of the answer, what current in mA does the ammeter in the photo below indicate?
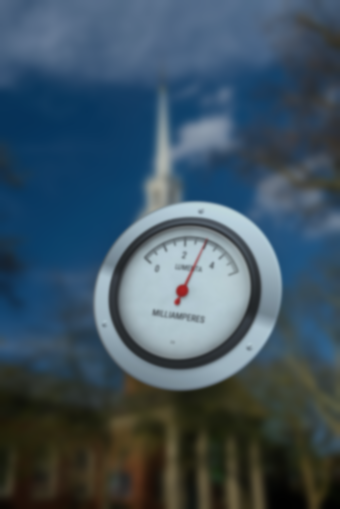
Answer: {"value": 3, "unit": "mA"}
